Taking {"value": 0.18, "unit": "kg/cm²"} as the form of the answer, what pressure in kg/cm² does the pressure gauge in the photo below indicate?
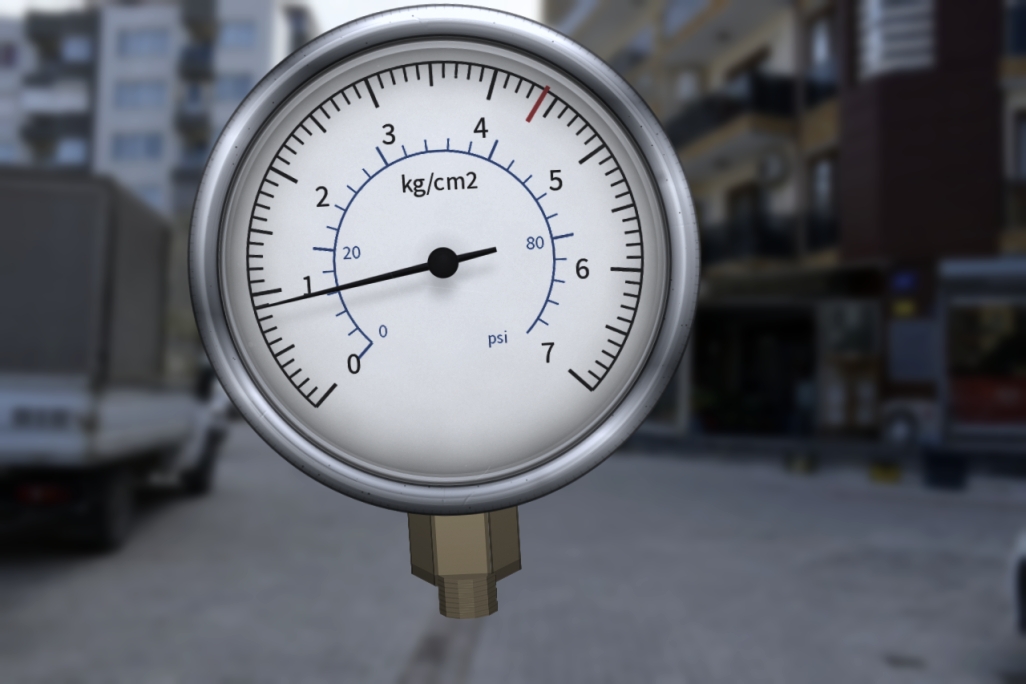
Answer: {"value": 0.9, "unit": "kg/cm²"}
